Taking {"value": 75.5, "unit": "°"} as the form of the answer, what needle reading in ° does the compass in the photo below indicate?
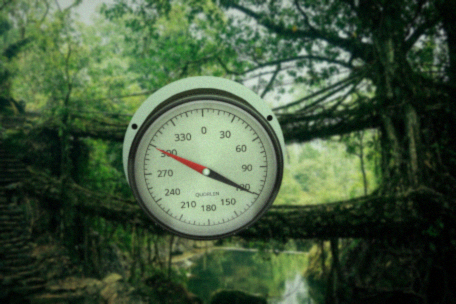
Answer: {"value": 300, "unit": "°"}
